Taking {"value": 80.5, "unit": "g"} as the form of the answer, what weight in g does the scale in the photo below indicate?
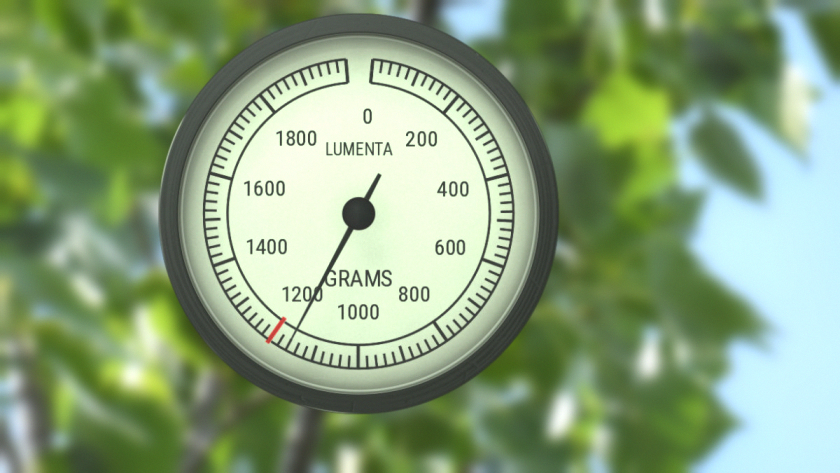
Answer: {"value": 1160, "unit": "g"}
